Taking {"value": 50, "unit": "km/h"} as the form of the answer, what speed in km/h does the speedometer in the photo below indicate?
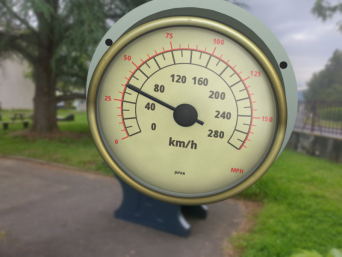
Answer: {"value": 60, "unit": "km/h"}
